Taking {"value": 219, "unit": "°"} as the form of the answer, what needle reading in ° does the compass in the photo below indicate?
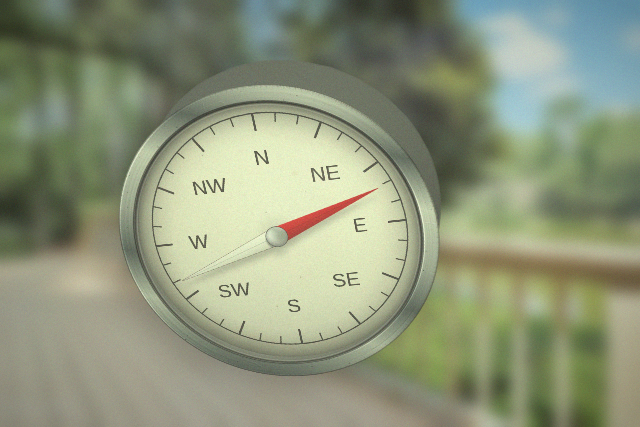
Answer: {"value": 70, "unit": "°"}
